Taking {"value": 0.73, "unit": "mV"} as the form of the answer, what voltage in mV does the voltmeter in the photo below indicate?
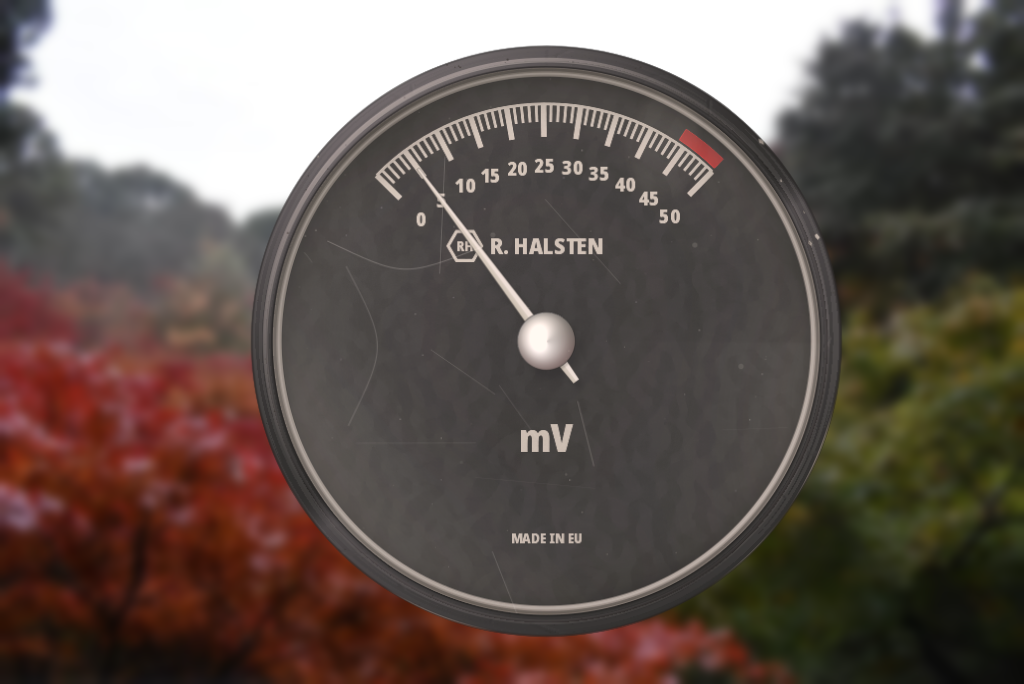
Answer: {"value": 5, "unit": "mV"}
